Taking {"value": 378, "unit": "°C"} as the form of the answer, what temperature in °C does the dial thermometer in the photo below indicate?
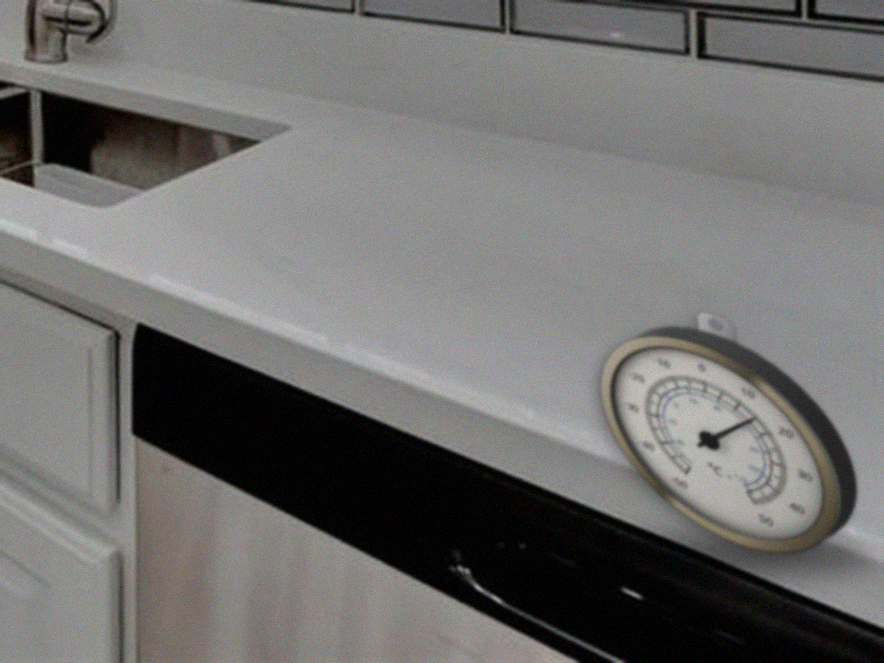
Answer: {"value": 15, "unit": "°C"}
